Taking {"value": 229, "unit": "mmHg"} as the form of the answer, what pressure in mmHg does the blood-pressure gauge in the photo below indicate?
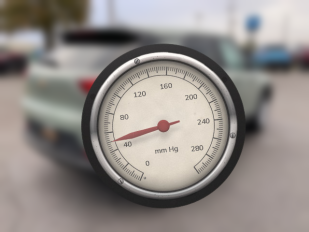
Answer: {"value": 50, "unit": "mmHg"}
